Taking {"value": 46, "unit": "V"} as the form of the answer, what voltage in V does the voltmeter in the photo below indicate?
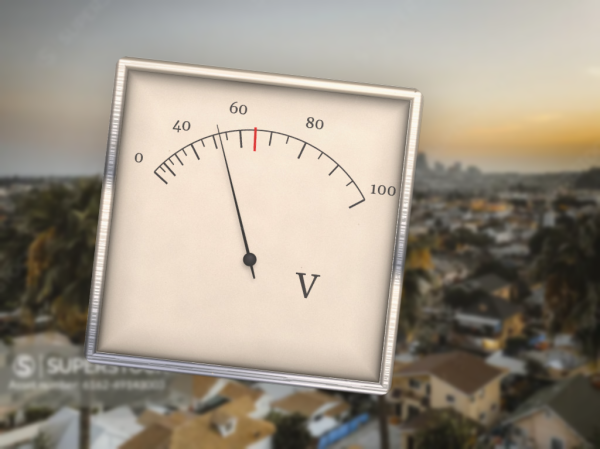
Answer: {"value": 52.5, "unit": "V"}
